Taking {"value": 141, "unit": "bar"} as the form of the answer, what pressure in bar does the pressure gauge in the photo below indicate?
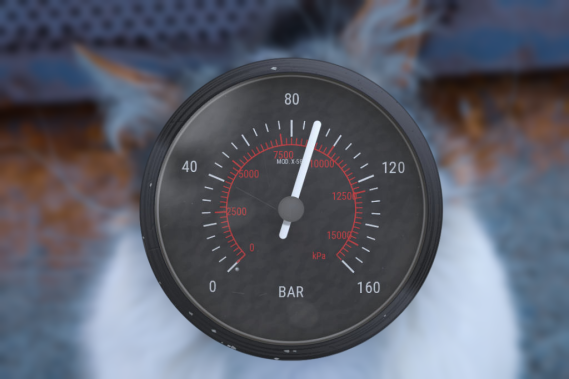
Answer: {"value": 90, "unit": "bar"}
